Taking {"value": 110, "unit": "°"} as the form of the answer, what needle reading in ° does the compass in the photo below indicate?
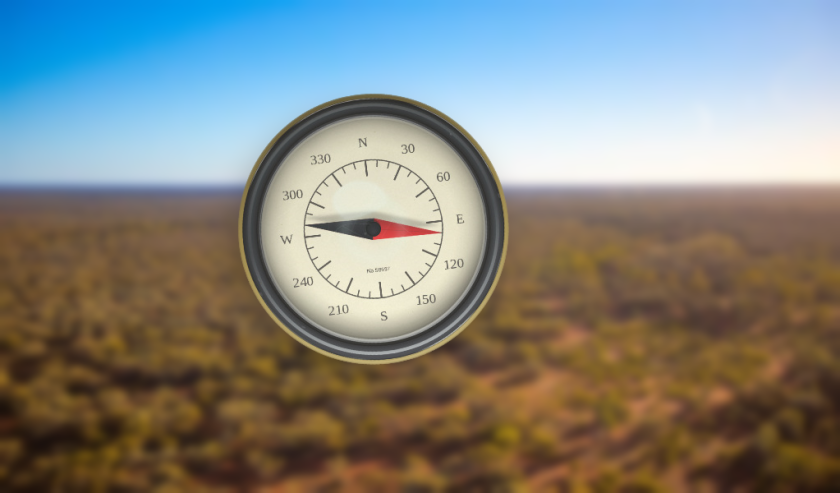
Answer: {"value": 100, "unit": "°"}
